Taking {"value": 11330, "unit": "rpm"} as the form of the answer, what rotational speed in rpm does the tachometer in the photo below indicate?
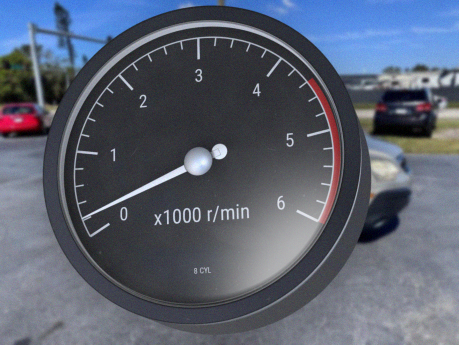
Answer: {"value": 200, "unit": "rpm"}
